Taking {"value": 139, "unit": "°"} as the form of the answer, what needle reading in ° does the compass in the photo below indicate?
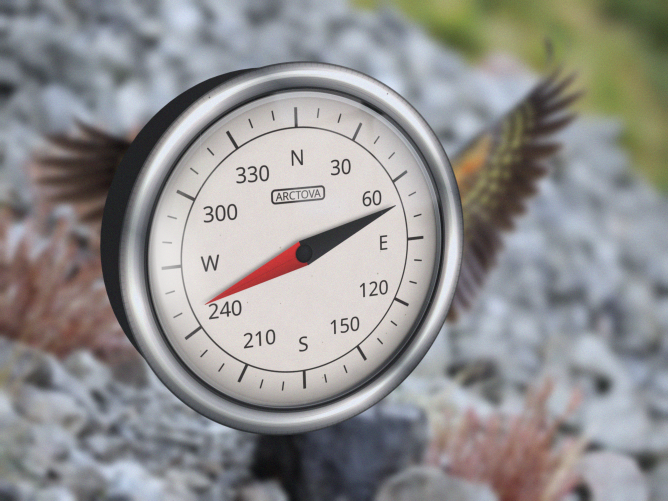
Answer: {"value": 250, "unit": "°"}
